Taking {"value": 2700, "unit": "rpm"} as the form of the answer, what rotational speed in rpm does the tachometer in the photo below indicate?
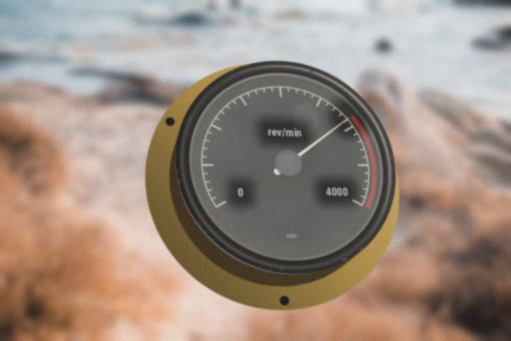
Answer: {"value": 2900, "unit": "rpm"}
